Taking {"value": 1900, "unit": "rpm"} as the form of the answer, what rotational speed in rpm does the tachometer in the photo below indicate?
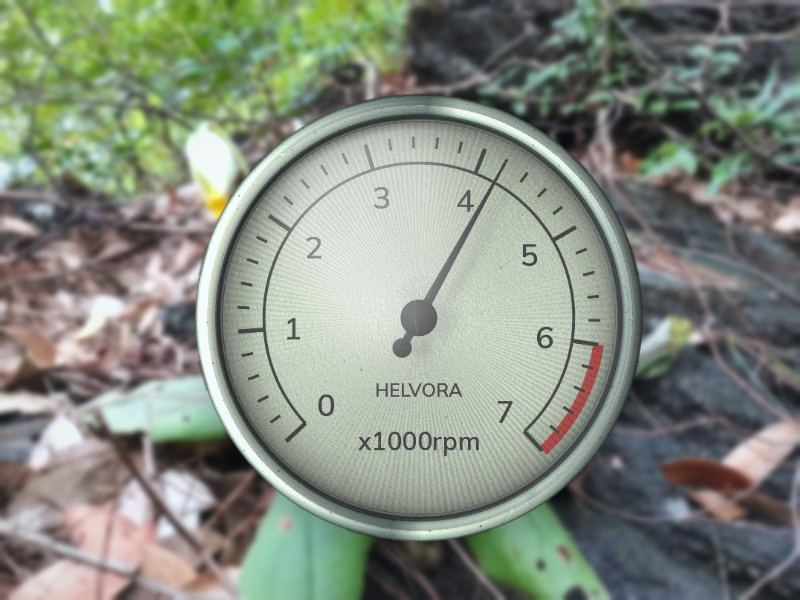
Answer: {"value": 4200, "unit": "rpm"}
